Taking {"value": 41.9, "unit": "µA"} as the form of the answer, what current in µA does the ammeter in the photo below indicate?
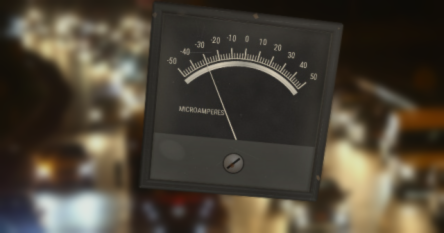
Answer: {"value": -30, "unit": "µA"}
